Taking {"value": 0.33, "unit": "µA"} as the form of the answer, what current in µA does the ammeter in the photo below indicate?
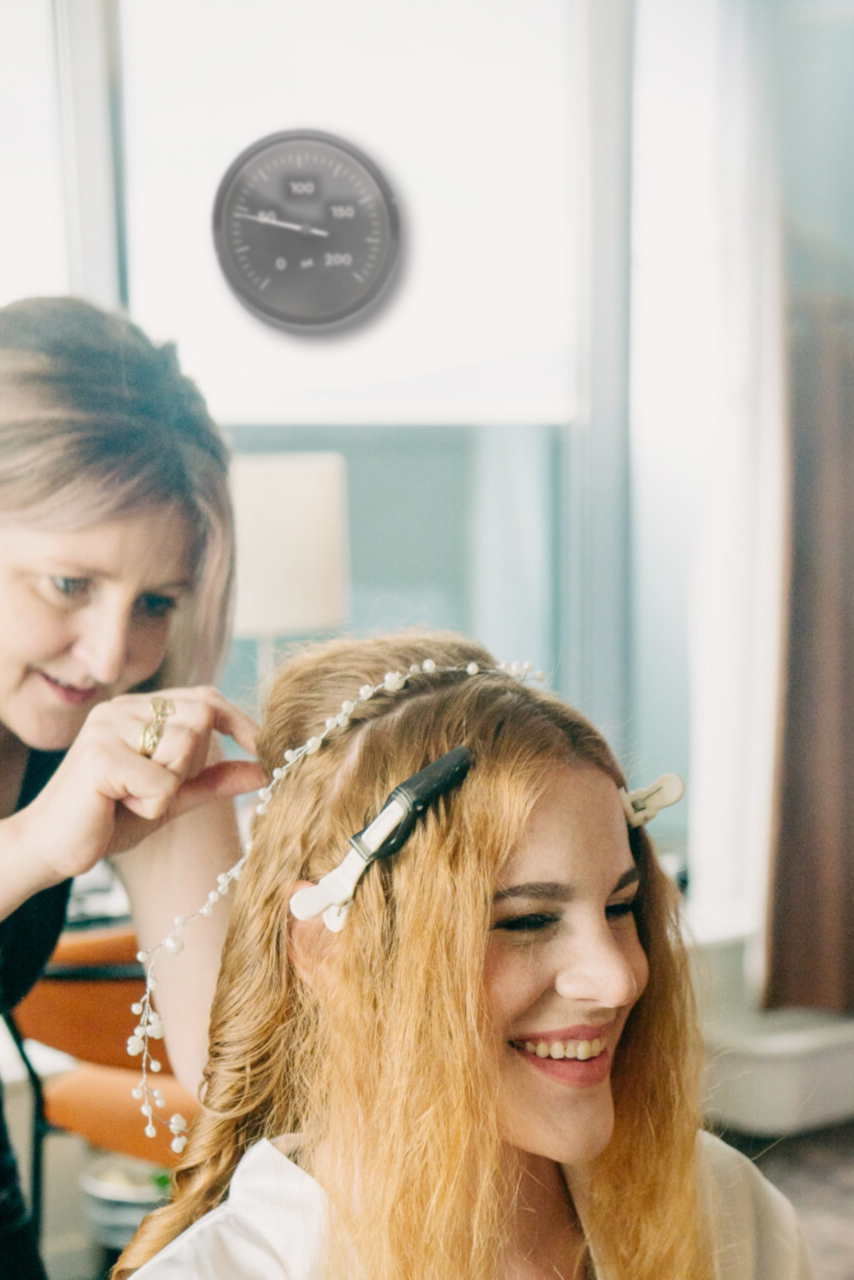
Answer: {"value": 45, "unit": "µA"}
